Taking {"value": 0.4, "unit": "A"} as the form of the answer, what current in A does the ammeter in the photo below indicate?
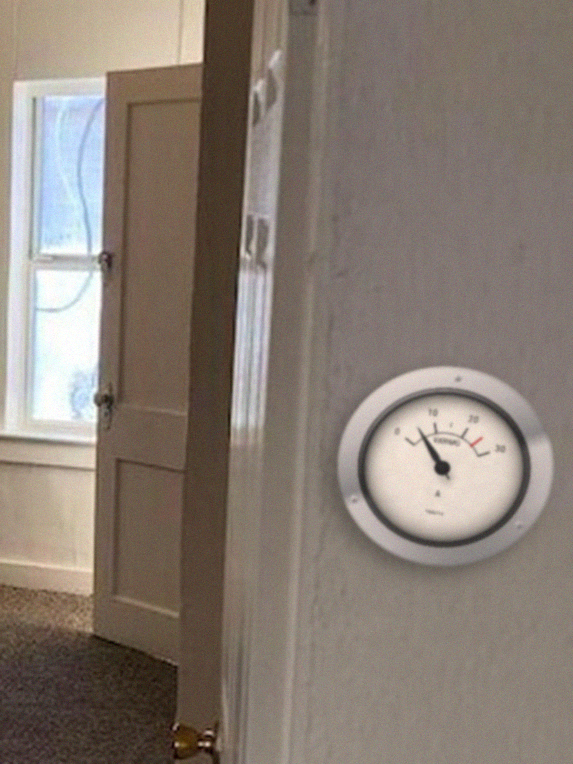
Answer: {"value": 5, "unit": "A"}
